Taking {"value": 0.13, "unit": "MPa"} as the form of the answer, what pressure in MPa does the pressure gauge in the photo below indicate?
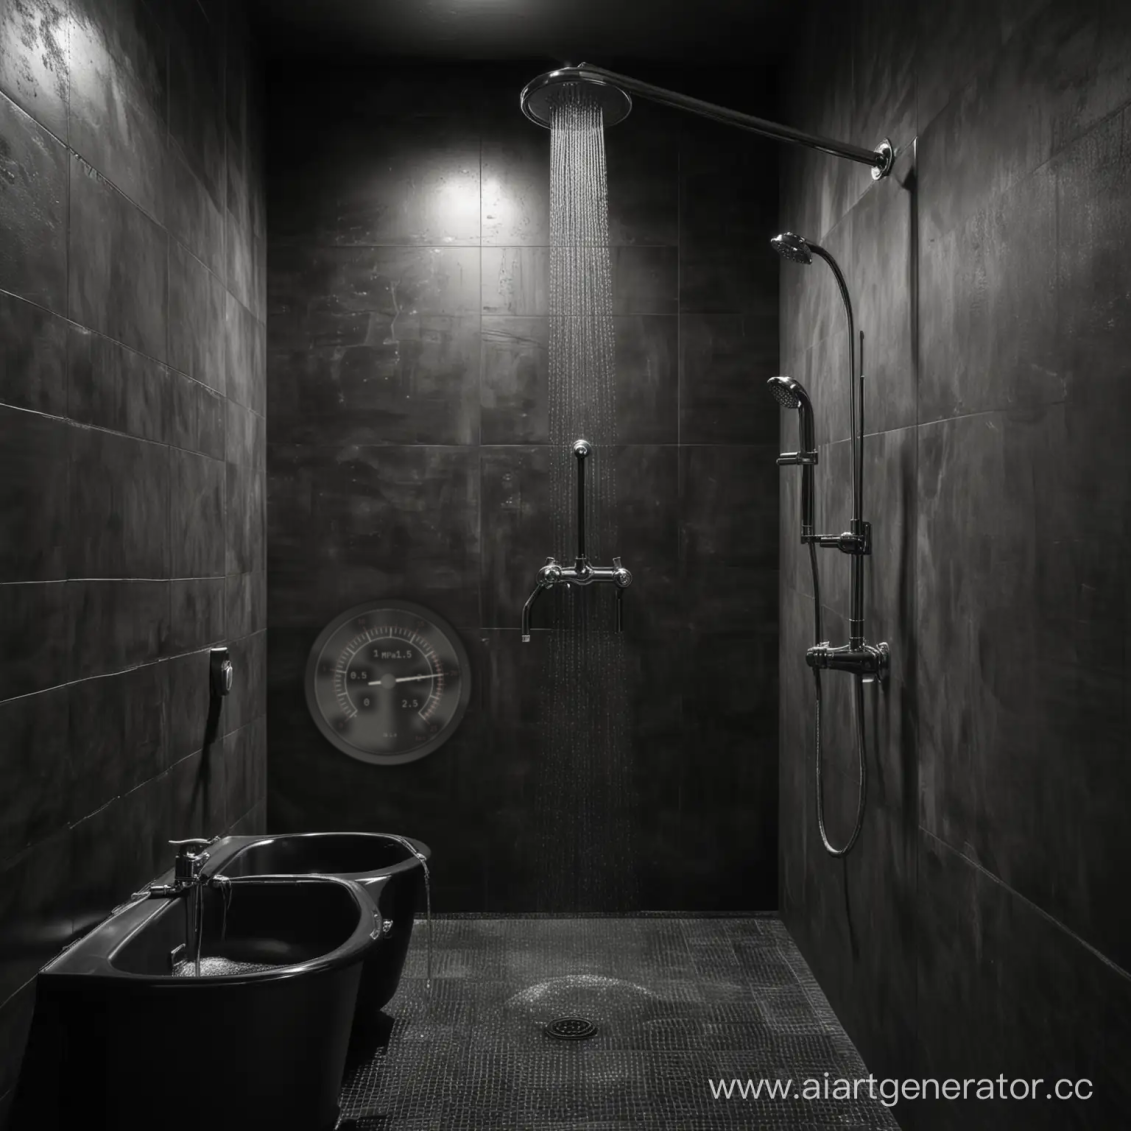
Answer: {"value": 2, "unit": "MPa"}
